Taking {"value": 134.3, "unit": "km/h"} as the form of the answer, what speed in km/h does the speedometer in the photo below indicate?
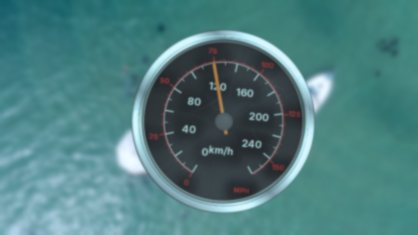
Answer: {"value": 120, "unit": "km/h"}
